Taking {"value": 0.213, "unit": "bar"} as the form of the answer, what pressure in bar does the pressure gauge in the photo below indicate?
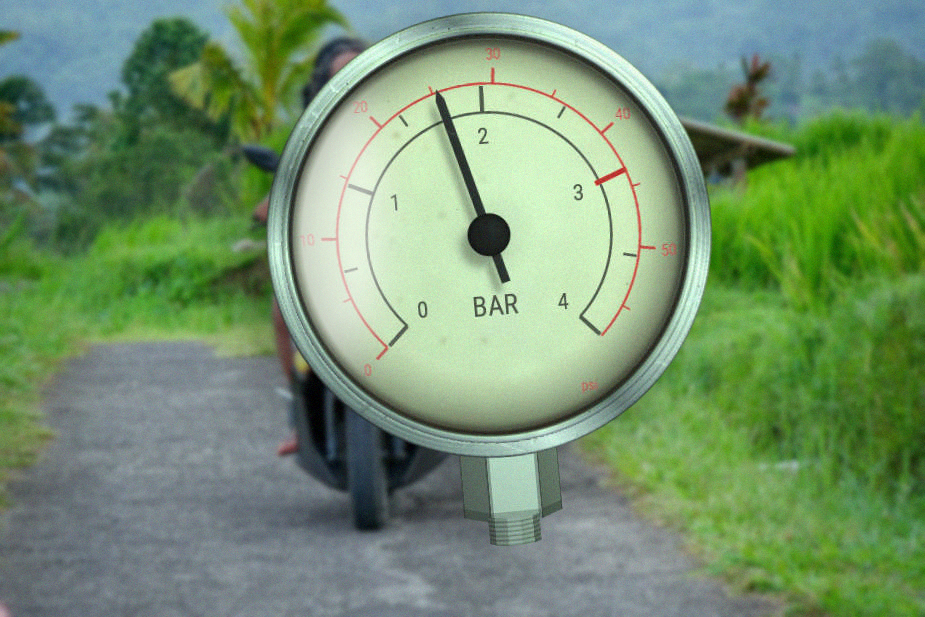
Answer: {"value": 1.75, "unit": "bar"}
